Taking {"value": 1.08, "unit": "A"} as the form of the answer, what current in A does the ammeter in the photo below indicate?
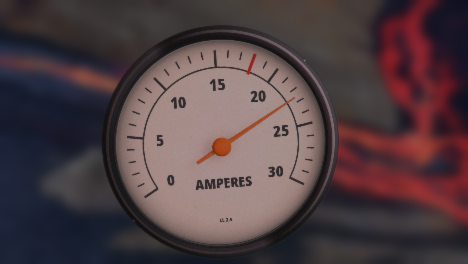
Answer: {"value": 22.5, "unit": "A"}
